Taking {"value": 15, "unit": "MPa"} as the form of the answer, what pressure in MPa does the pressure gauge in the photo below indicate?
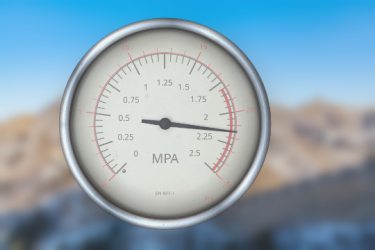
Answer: {"value": 2.15, "unit": "MPa"}
